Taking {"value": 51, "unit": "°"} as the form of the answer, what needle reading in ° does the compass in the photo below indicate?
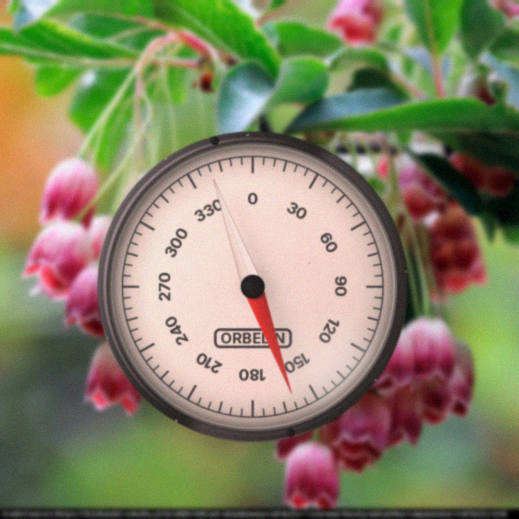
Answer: {"value": 160, "unit": "°"}
